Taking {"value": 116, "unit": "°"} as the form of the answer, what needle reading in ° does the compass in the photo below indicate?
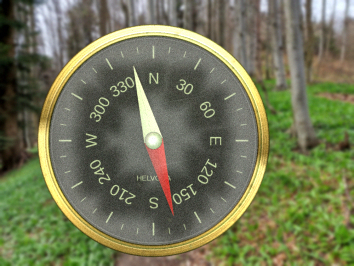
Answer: {"value": 165, "unit": "°"}
